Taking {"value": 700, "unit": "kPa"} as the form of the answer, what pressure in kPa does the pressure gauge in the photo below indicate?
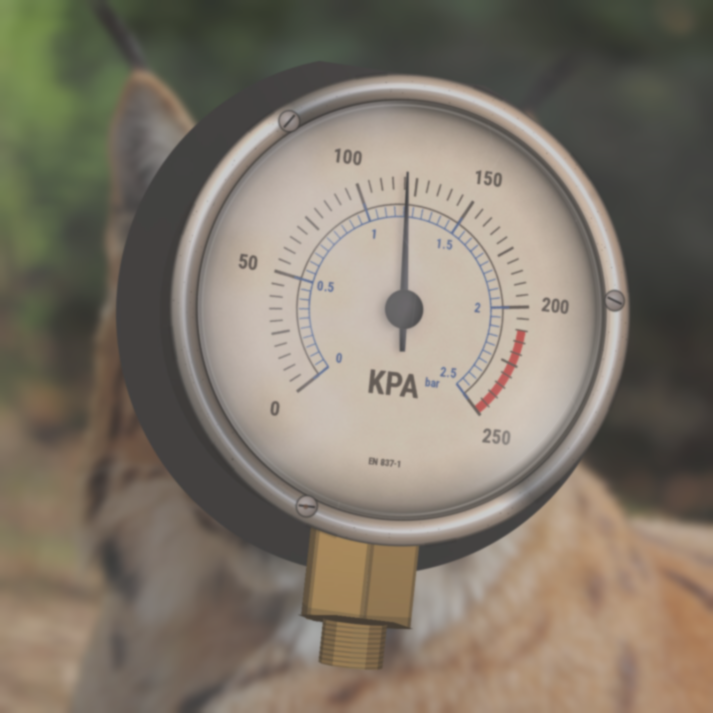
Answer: {"value": 120, "unit": "kPa"}
